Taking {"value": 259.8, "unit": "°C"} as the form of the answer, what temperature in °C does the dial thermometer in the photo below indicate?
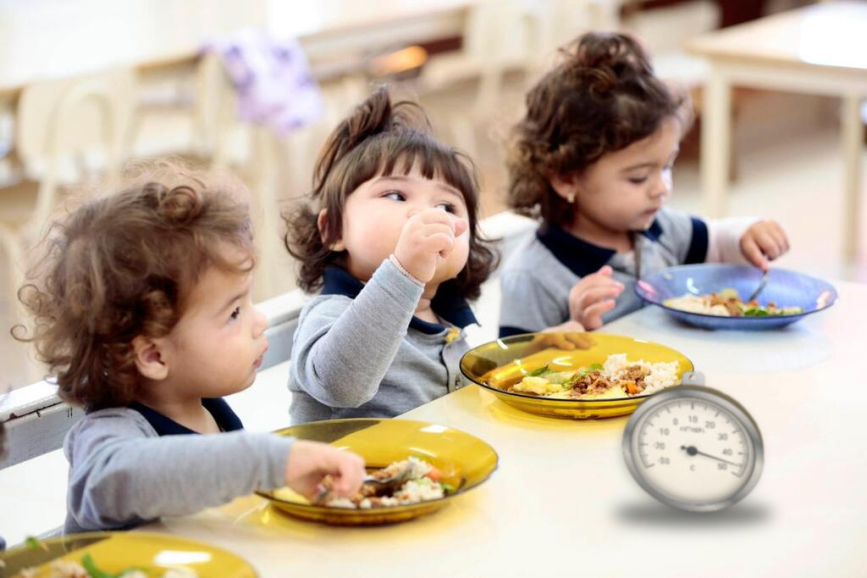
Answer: {"value": 45, "unit": "°C"}
